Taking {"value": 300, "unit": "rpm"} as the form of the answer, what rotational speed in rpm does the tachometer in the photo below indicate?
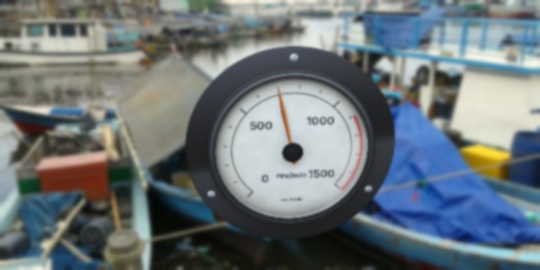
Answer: {"value": 700, "unit": "rpm"}
